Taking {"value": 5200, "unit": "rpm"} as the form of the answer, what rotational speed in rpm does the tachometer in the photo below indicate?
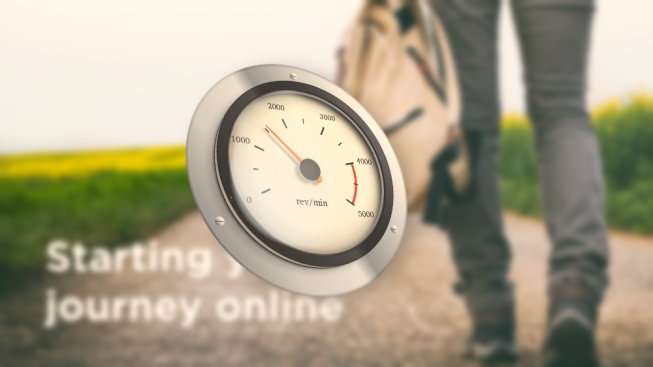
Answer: {"value": 1500, "unit": "rpm"}
